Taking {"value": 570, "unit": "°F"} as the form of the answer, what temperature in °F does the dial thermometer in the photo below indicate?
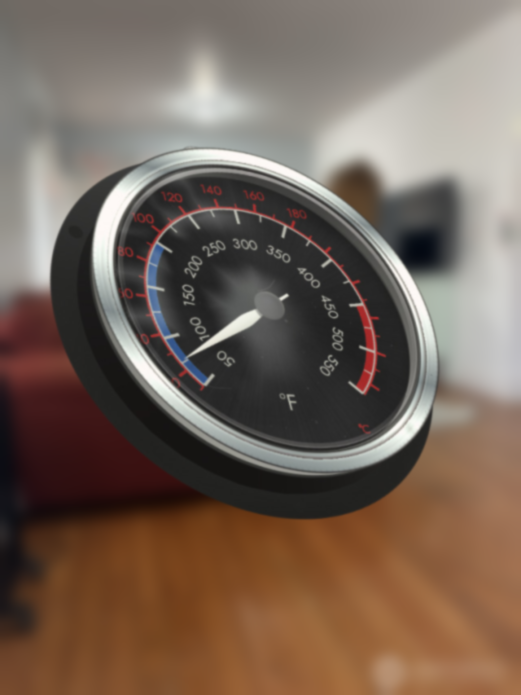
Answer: {"value": 75, "unit": "°F"}
